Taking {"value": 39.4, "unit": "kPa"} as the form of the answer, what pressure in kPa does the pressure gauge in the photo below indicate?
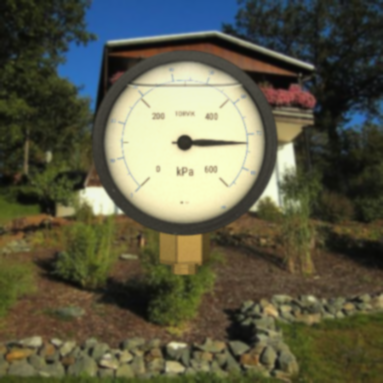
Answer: {"value": 500, "unit": "kPa"}
